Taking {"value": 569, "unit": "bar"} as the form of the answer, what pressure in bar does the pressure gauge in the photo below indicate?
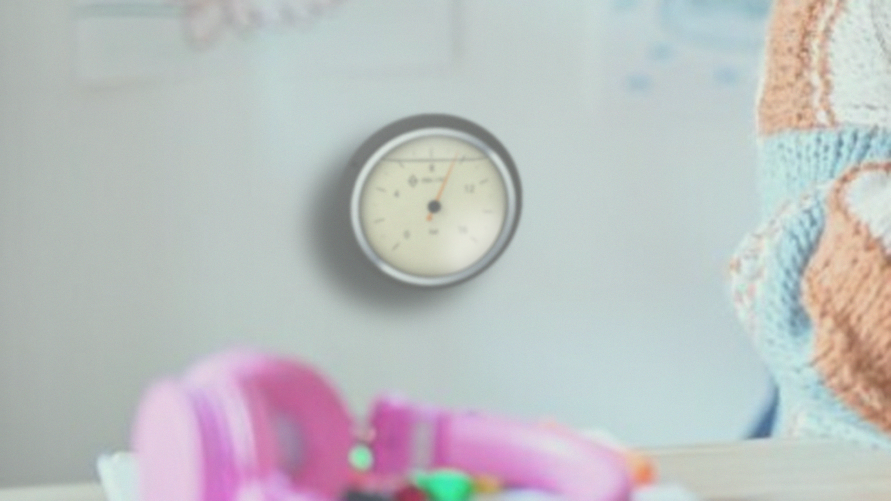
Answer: {"value": 9.5, "unit": "bar"}
